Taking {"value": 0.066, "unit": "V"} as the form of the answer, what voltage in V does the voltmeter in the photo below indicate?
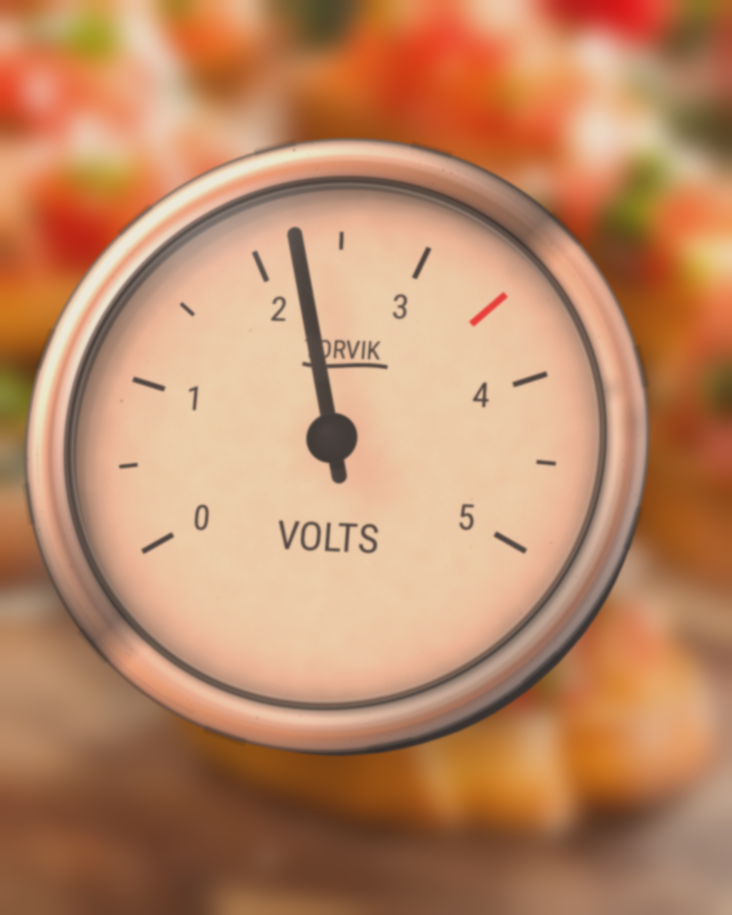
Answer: {"value": 2.25, "unit": "V"}
